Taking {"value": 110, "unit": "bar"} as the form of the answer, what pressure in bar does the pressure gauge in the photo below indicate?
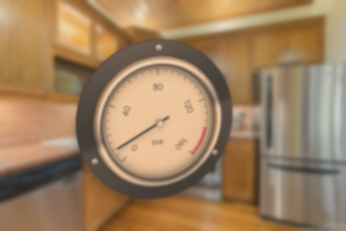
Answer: {"value": 10, "unit": "bar"}
